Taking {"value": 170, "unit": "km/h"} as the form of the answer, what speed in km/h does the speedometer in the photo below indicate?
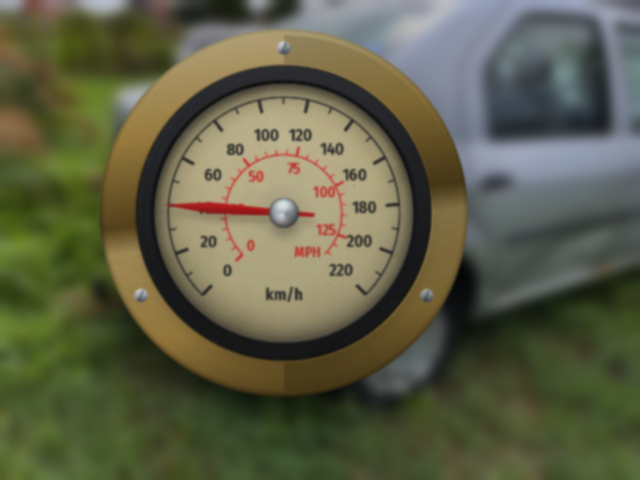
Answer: {"value": 40, "unit": "km/h"}
